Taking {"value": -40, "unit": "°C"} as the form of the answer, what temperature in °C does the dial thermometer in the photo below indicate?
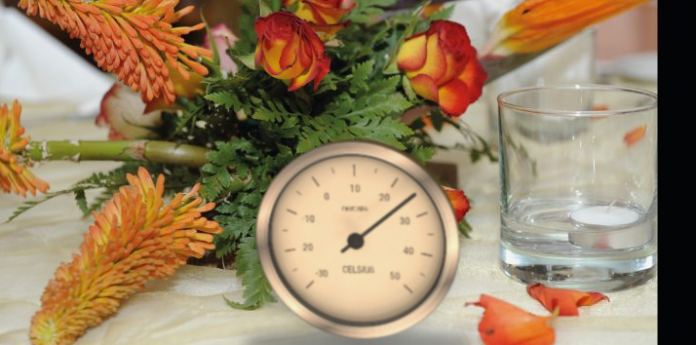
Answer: {"value": 25, "unit": "°C"}
